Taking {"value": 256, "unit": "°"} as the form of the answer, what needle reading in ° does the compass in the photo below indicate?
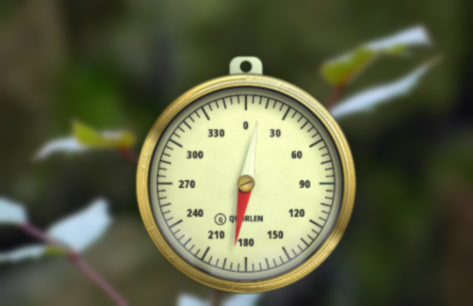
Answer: {"value": 190, "unit": "°"}
